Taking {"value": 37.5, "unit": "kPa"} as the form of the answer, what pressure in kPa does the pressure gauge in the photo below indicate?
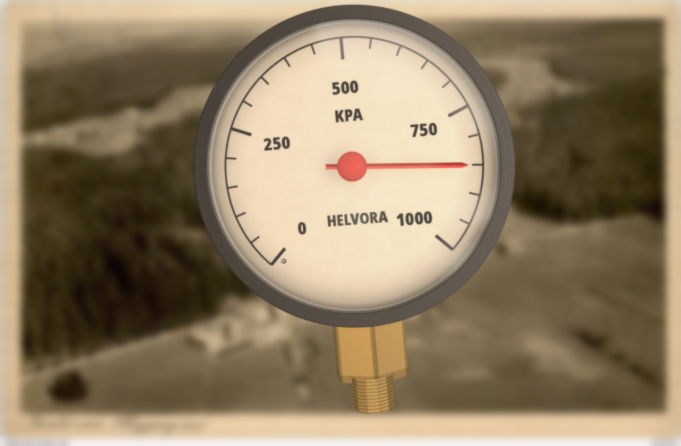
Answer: {"value": 850, "unit": "kPa"}
